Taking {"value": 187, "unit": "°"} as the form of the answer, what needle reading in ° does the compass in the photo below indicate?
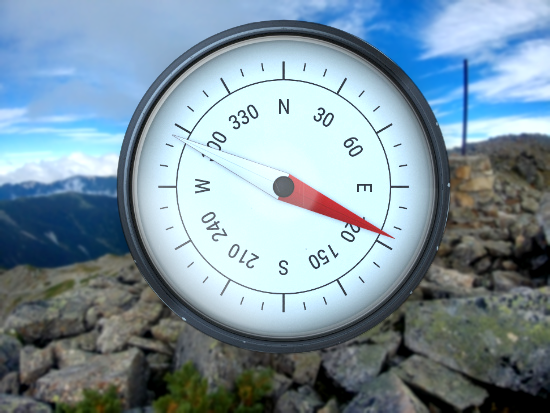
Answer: {"value": 115, "unit": "°"}
